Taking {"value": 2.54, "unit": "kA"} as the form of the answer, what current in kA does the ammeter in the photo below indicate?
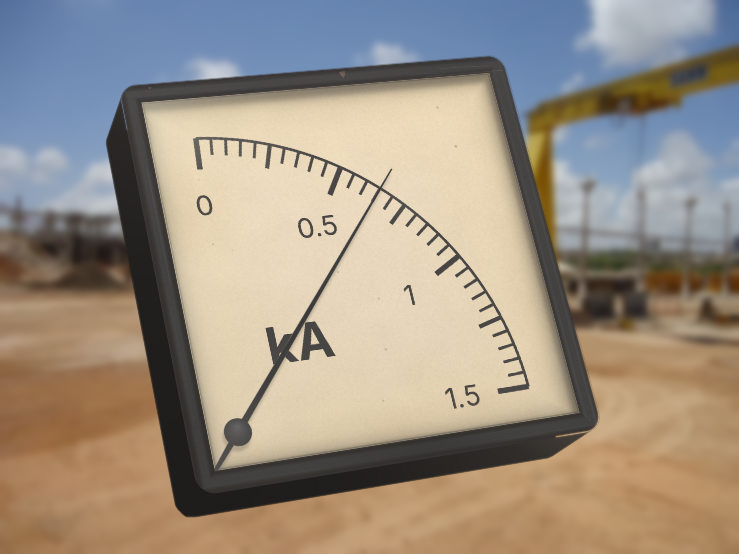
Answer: {"value": 0.65, "unit": "kA"}
